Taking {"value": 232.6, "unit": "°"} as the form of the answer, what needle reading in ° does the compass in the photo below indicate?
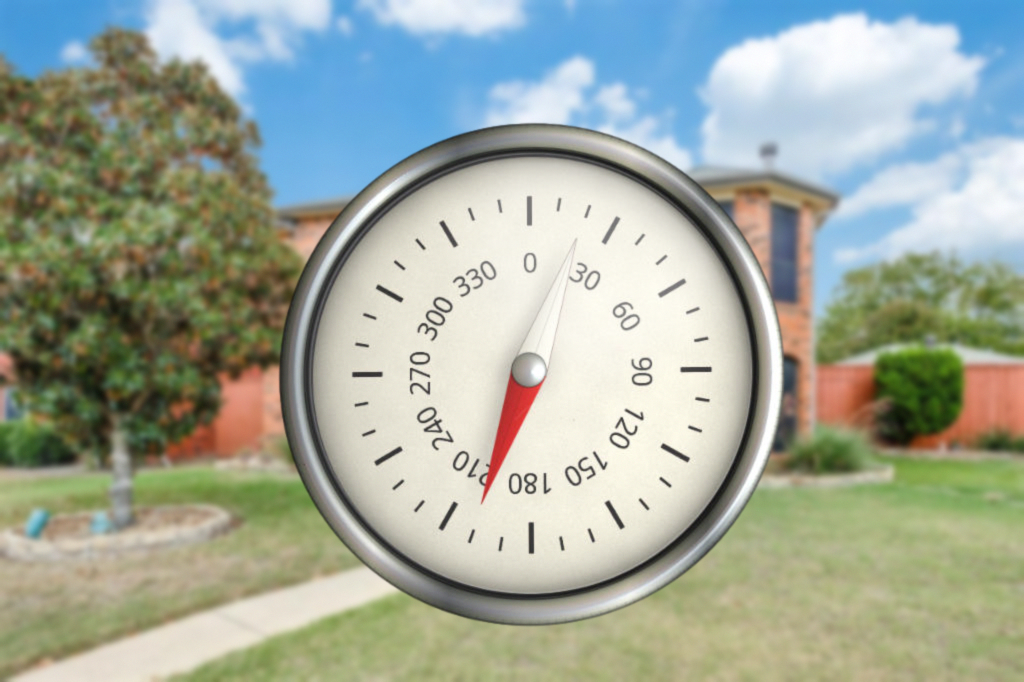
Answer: {"value": 200, "unit": "°"}
